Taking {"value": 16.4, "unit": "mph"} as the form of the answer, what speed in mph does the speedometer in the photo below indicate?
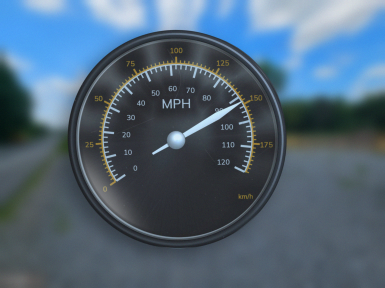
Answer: {"value": 92, "unit": "mph"}
